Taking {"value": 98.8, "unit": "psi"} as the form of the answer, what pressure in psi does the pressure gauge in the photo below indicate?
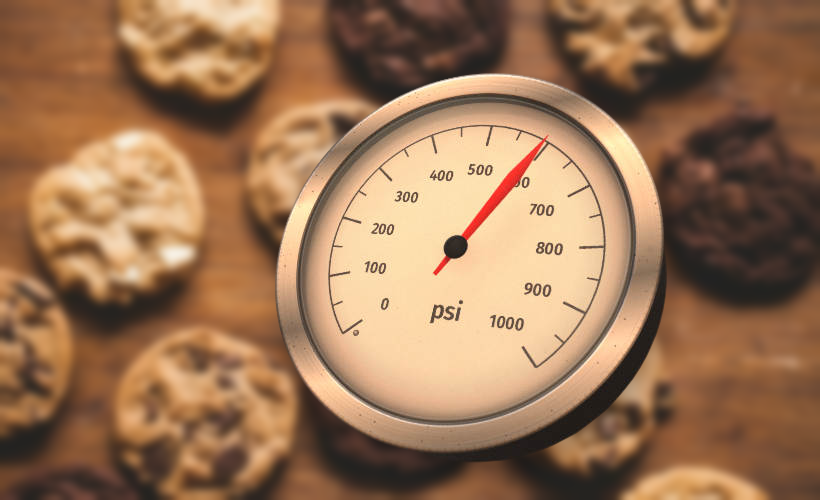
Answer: {"value": 600, "unit": "psi"}
